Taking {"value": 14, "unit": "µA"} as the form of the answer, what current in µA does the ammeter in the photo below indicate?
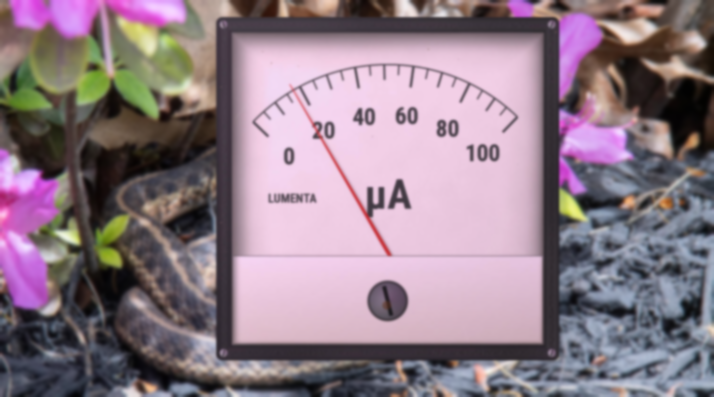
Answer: {"value": 17.5, "unit": "µA"}
